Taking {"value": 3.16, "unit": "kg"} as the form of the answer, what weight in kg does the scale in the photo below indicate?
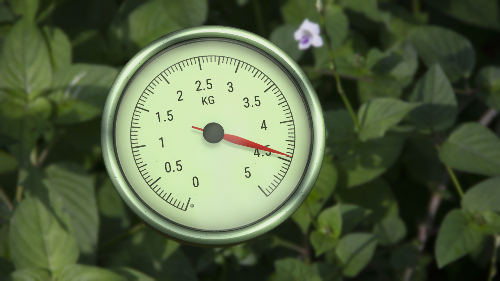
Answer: {"value": 4.45, "unit": "kg"}
